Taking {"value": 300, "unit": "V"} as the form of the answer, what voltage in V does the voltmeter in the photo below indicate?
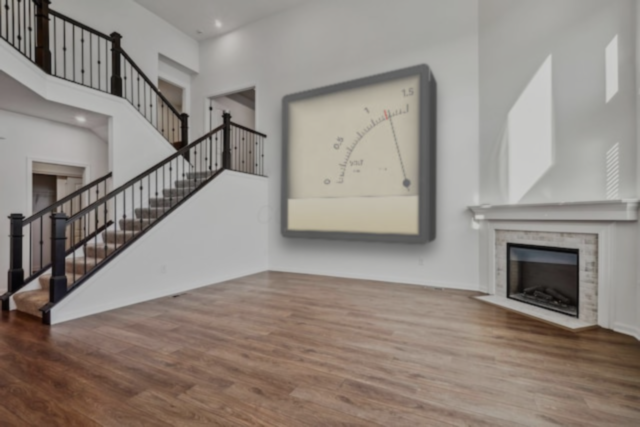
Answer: {"value": 1.25, "unit": "V"}
